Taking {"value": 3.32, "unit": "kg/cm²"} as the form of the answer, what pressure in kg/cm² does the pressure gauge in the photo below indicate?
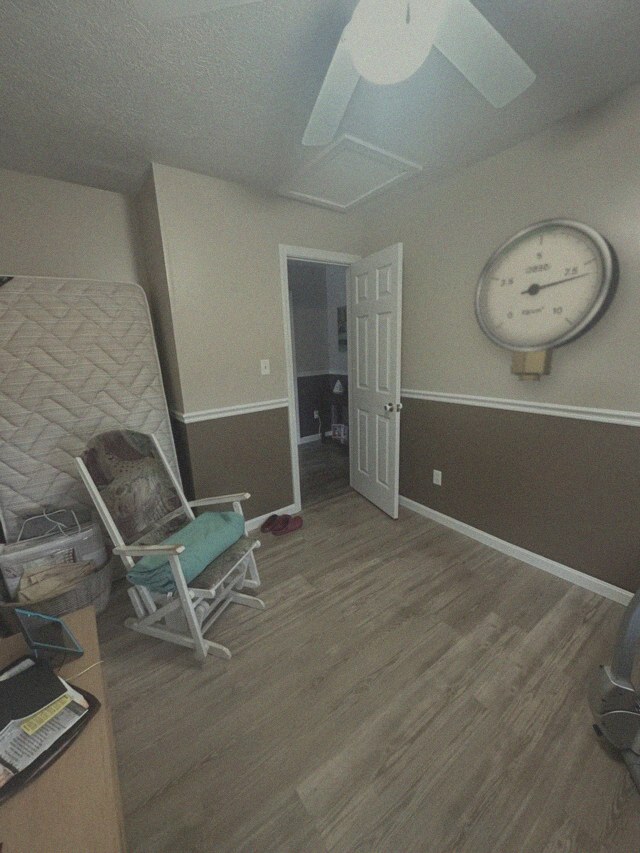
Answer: {"value": 8, "unit": "kg/cm²"}
